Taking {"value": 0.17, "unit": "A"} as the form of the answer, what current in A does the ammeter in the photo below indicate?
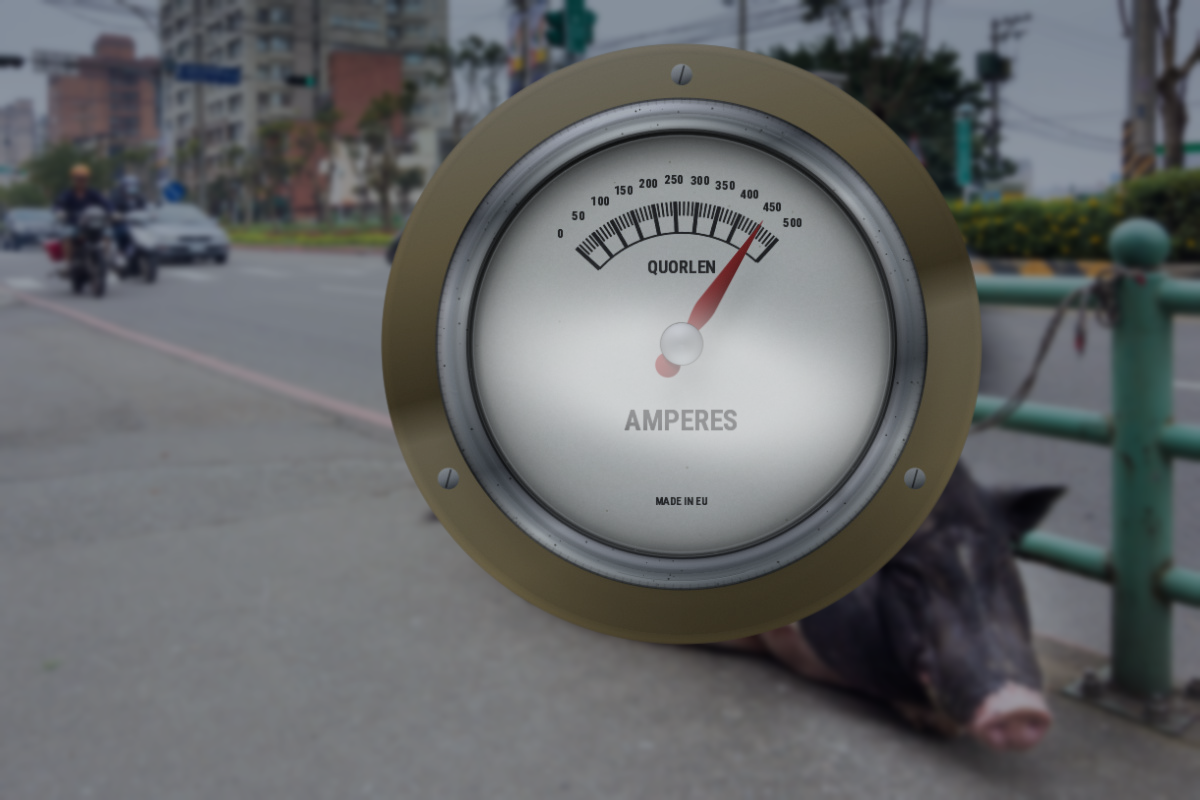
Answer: {"value": 450, "unit": "A"}
